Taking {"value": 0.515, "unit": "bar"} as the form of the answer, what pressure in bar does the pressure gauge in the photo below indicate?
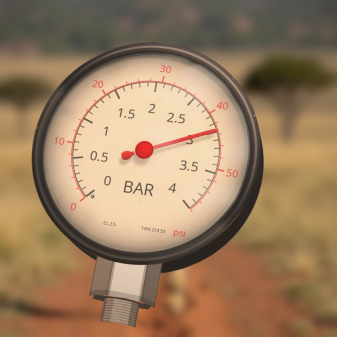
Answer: {"value": 3, "unit": "bar"}
